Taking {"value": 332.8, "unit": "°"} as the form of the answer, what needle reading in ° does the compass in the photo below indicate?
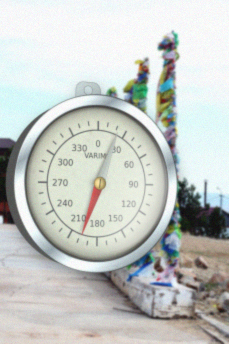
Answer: {"value": 200, "unit": "°"}
